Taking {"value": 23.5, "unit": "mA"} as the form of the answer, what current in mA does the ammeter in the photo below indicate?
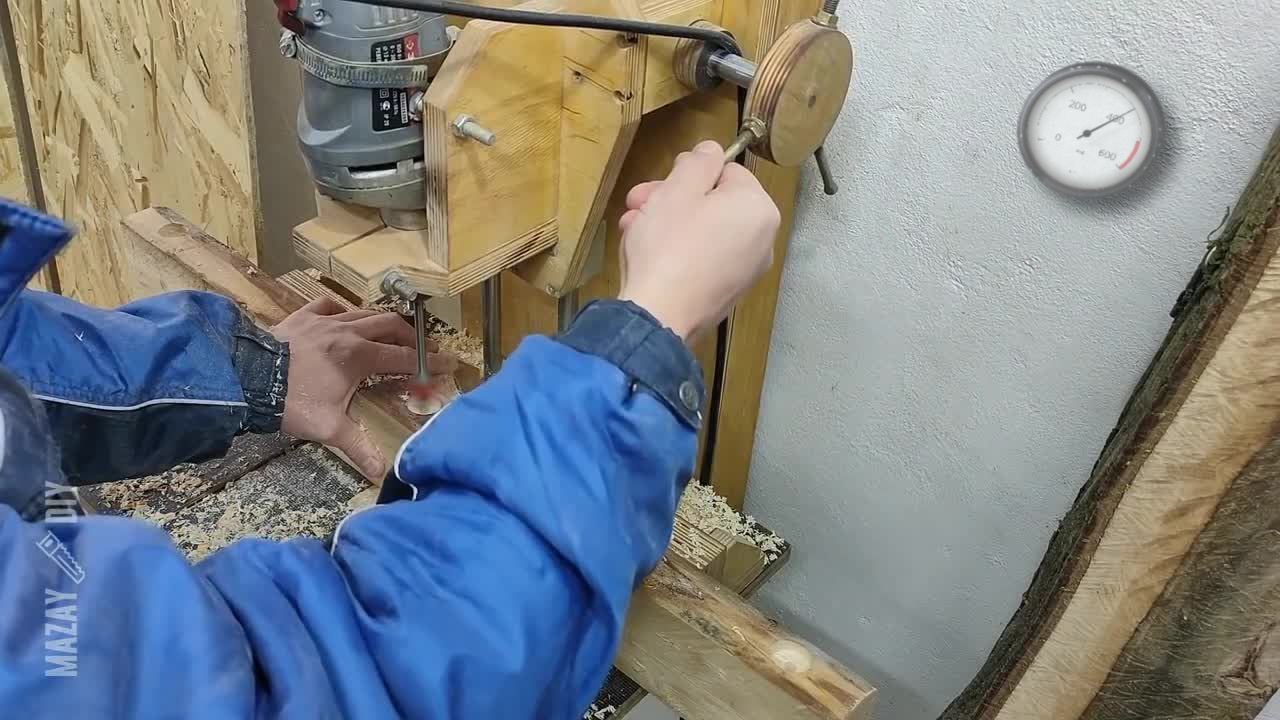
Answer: {"value": 400, "unit": "mA"}
